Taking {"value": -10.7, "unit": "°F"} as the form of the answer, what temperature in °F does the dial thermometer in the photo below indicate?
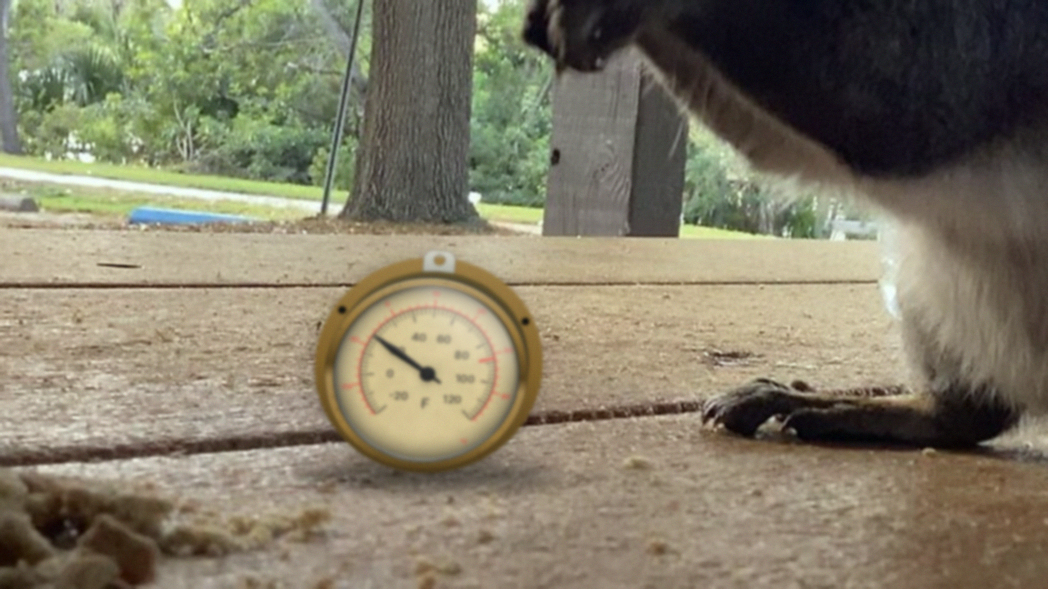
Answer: {"value": 20, "unit": "°F"}
